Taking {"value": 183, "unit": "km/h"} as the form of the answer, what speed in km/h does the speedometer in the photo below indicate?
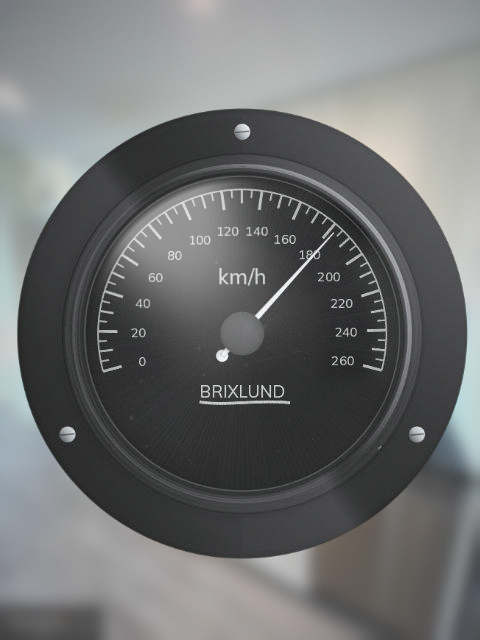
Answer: {"value": 182.5, "unit": "km/h"}
